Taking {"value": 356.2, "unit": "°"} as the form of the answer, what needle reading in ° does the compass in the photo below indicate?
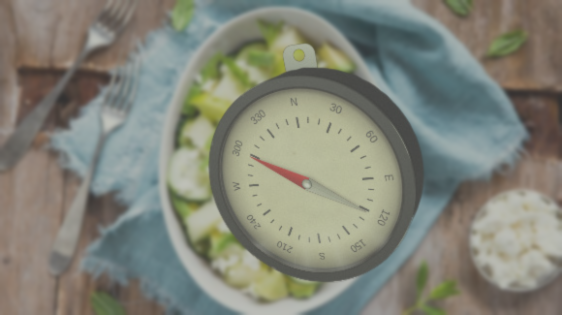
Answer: {"value": 300, "unit": "°"}
